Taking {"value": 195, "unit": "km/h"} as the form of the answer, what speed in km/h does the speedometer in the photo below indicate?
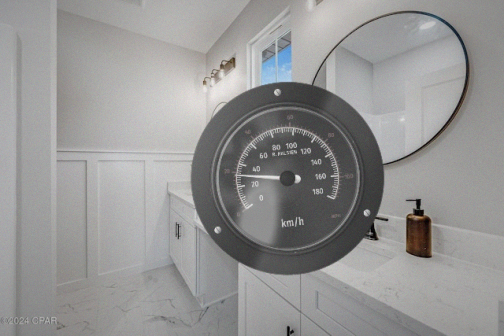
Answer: {"value": 30, "unit": "km/h"}
